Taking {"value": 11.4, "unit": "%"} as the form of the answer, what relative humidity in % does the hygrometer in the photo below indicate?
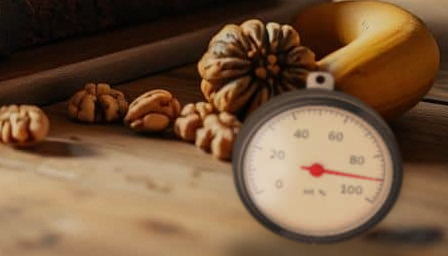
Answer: {"value": 90, "unit": "%"}
